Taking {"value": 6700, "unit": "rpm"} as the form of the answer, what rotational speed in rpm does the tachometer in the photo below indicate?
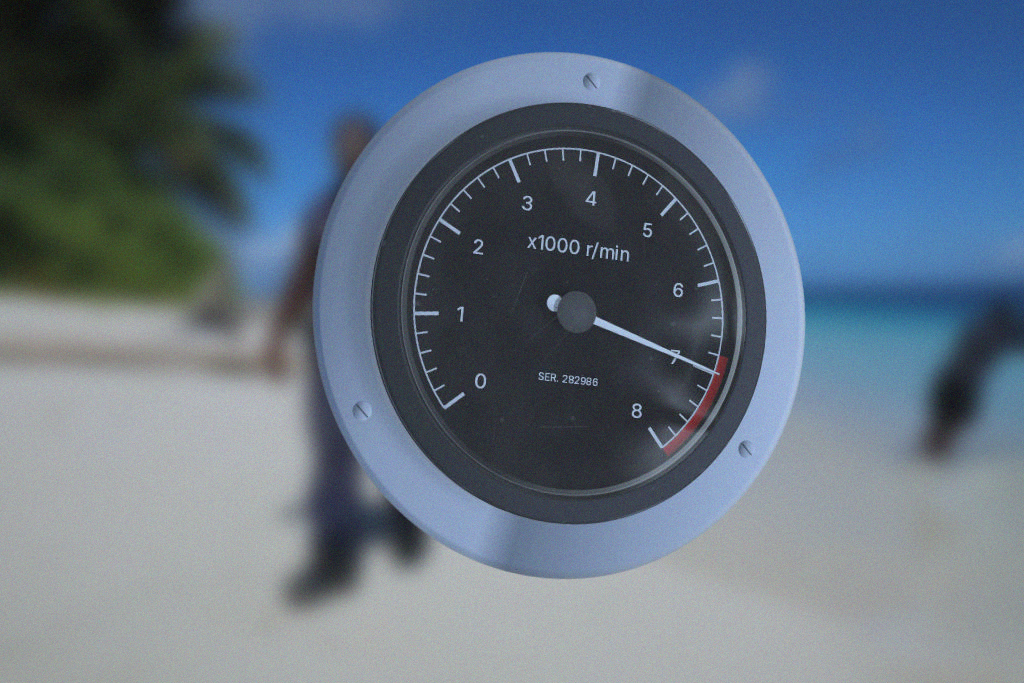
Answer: {"value": 7000, "unit": "rpm"}
